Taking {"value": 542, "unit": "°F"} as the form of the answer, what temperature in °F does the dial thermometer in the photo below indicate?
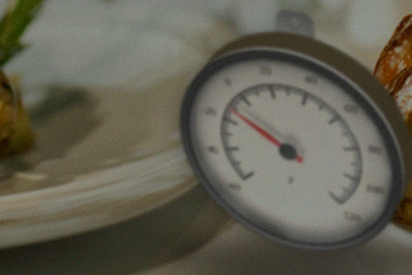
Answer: {"value": -10, "unit": "°F"}
